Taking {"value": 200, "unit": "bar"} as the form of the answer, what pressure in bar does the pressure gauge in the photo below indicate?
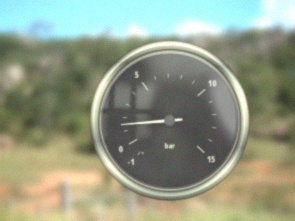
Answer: {"value": 1.5, "unit": "bar"}
